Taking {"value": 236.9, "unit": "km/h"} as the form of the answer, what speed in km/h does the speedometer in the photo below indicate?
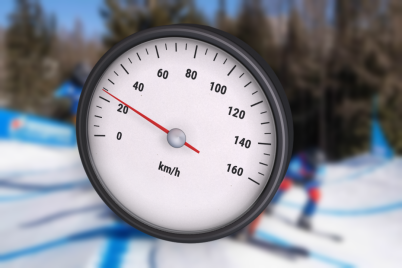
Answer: {"value": 25, "unit": "km/h"}
